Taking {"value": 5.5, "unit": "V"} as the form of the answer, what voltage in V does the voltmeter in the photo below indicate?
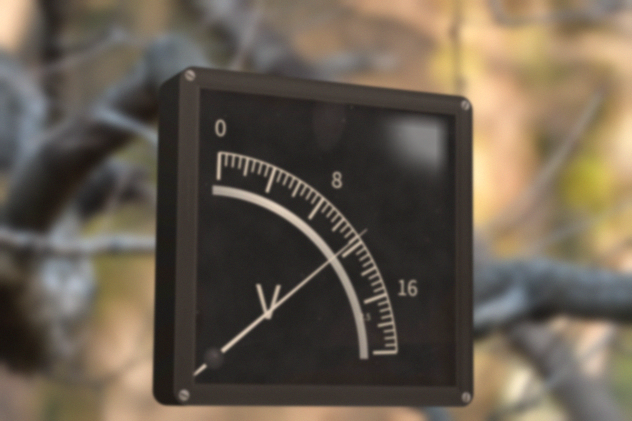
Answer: {"value": 11.5, "unit": "V"}
